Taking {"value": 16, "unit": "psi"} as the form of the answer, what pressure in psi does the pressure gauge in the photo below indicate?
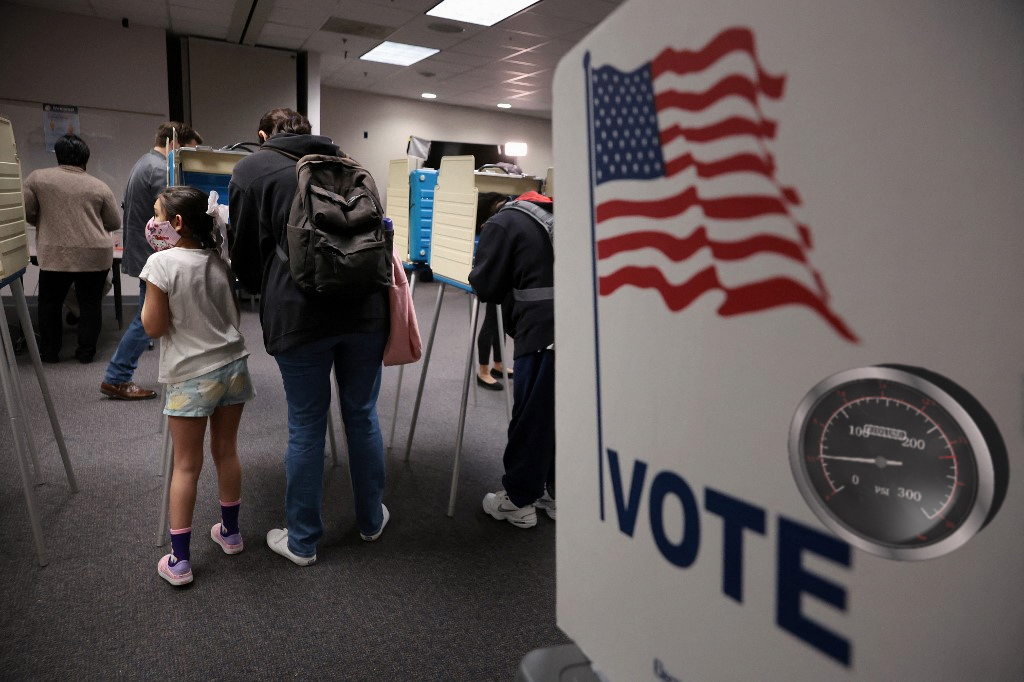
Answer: {"value": 40, "unit": "psi"}
